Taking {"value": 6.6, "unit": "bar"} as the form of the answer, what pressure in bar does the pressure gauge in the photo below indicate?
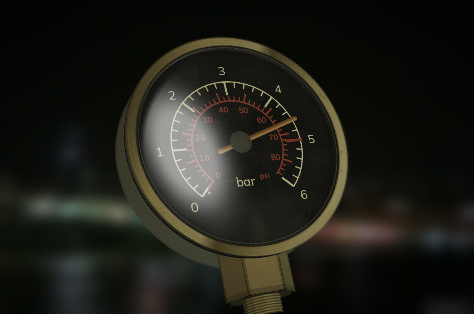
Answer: {"value": 4.6, "unit": "bar"}
